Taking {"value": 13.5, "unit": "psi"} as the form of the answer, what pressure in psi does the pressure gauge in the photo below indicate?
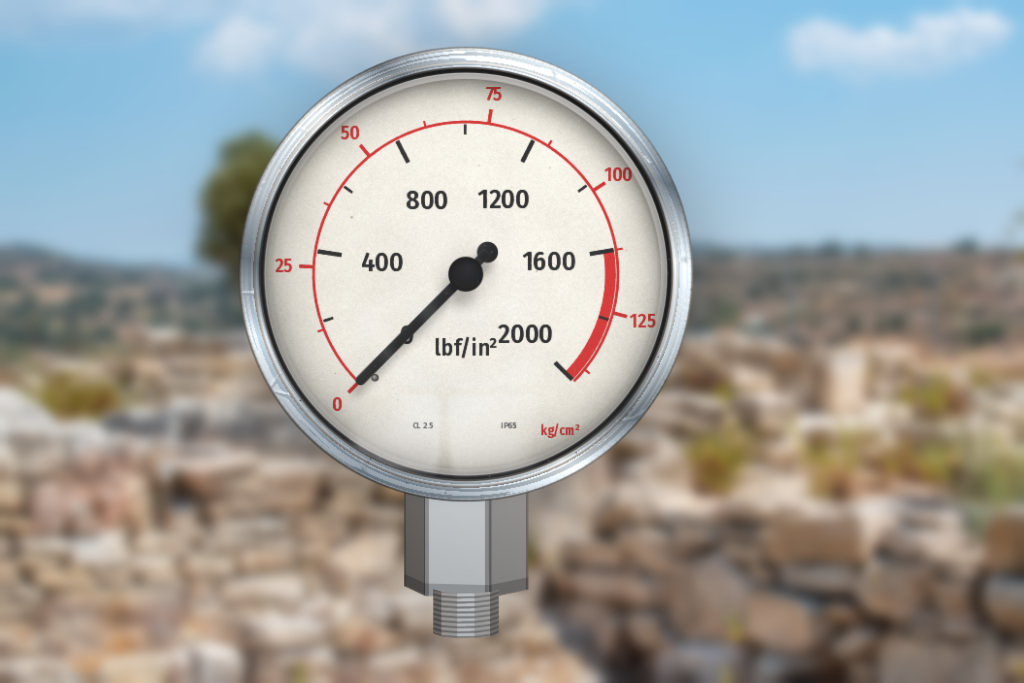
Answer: {"value": 0, "unit": "psi"}
